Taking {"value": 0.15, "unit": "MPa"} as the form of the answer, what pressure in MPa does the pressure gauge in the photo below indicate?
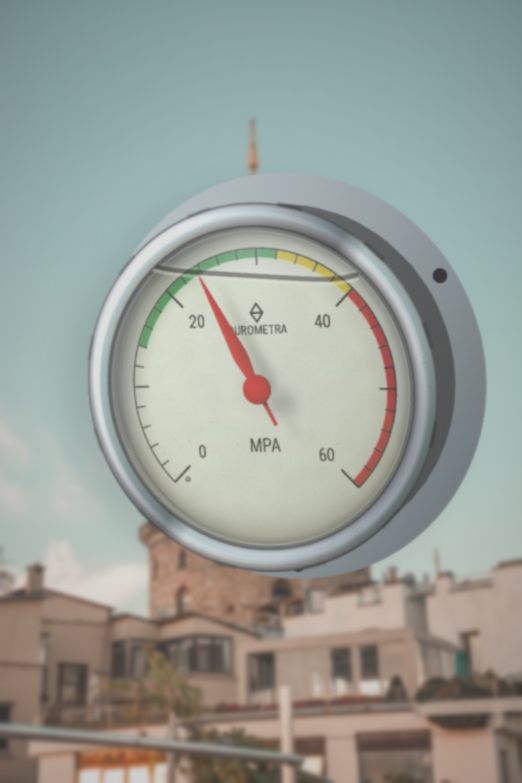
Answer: {"value": 24, "unit": "MPa"}
